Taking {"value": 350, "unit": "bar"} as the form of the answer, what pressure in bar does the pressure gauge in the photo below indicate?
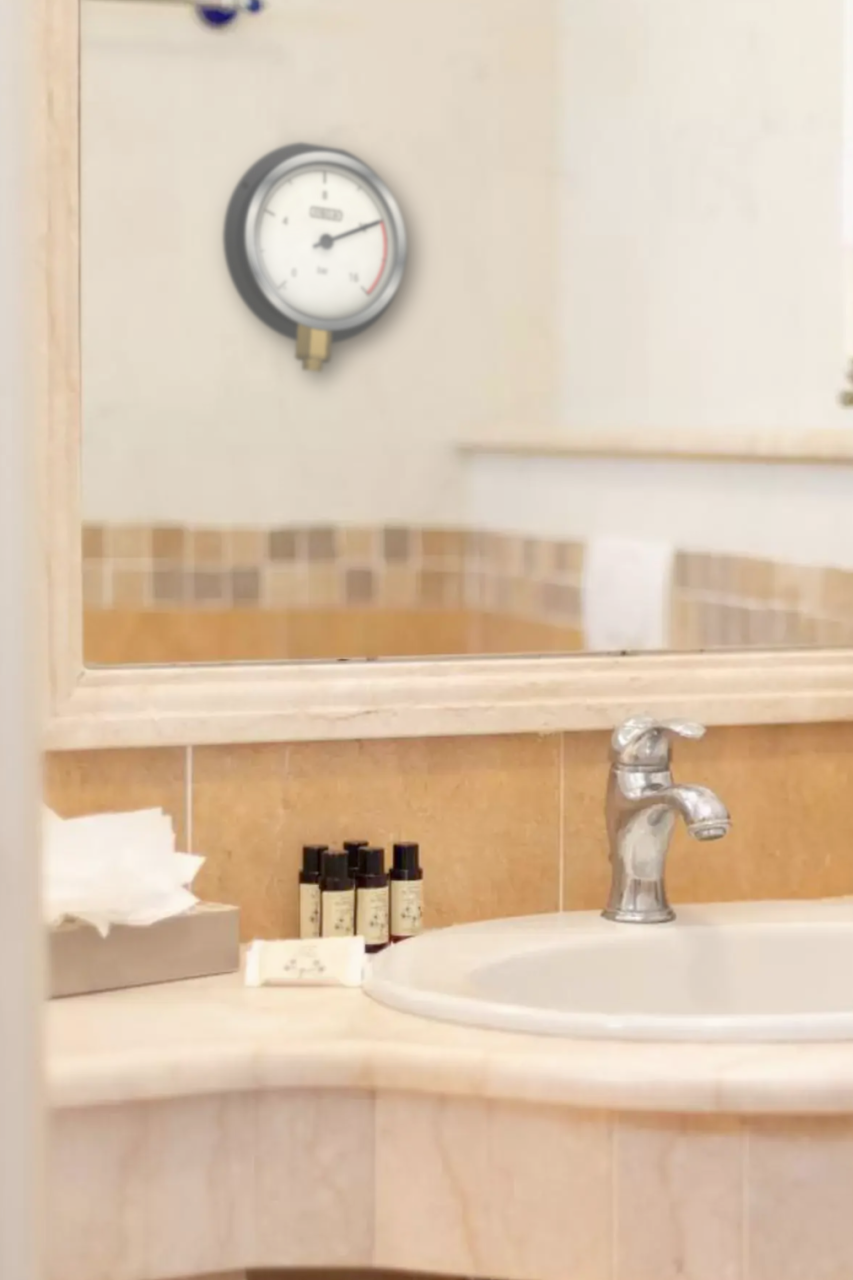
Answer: {"value": 12, "unit": "bar"}
